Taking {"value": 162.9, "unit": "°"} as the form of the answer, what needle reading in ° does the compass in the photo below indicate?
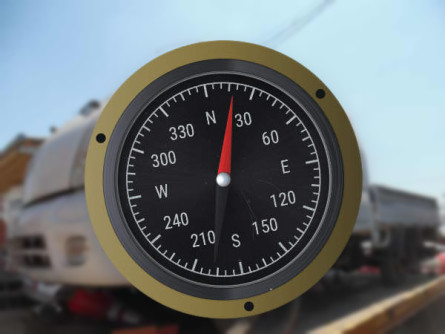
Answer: {"value": 17.5, "unit": "°"}
